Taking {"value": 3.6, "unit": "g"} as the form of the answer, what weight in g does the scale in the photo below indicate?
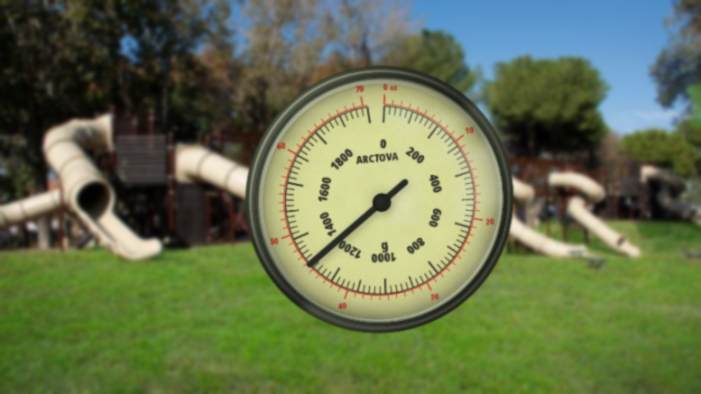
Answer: {"value": 1300, "unit": "g"}
